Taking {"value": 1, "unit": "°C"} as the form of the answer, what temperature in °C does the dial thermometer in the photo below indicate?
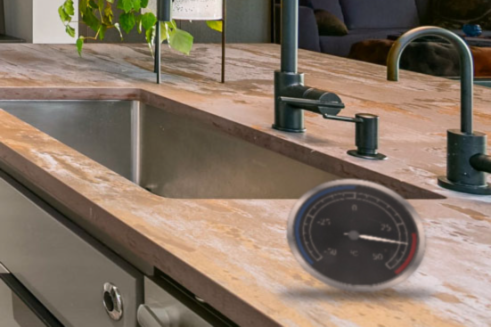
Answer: {"value": 35, "unit": "°C"}
